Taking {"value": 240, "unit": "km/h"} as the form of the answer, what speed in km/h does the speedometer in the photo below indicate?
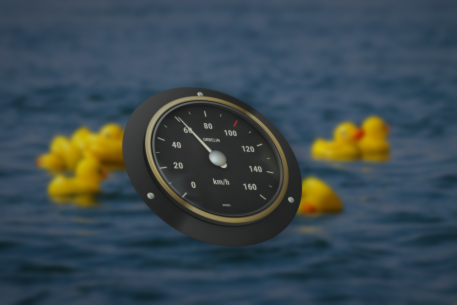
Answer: {"value": 60, "unit": "km/h"}
